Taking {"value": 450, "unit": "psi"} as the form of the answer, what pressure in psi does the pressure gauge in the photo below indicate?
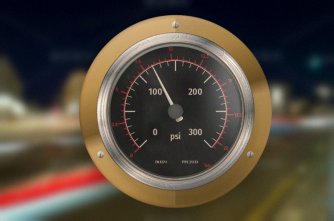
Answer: {"value": 120, "unit": "psi"}
